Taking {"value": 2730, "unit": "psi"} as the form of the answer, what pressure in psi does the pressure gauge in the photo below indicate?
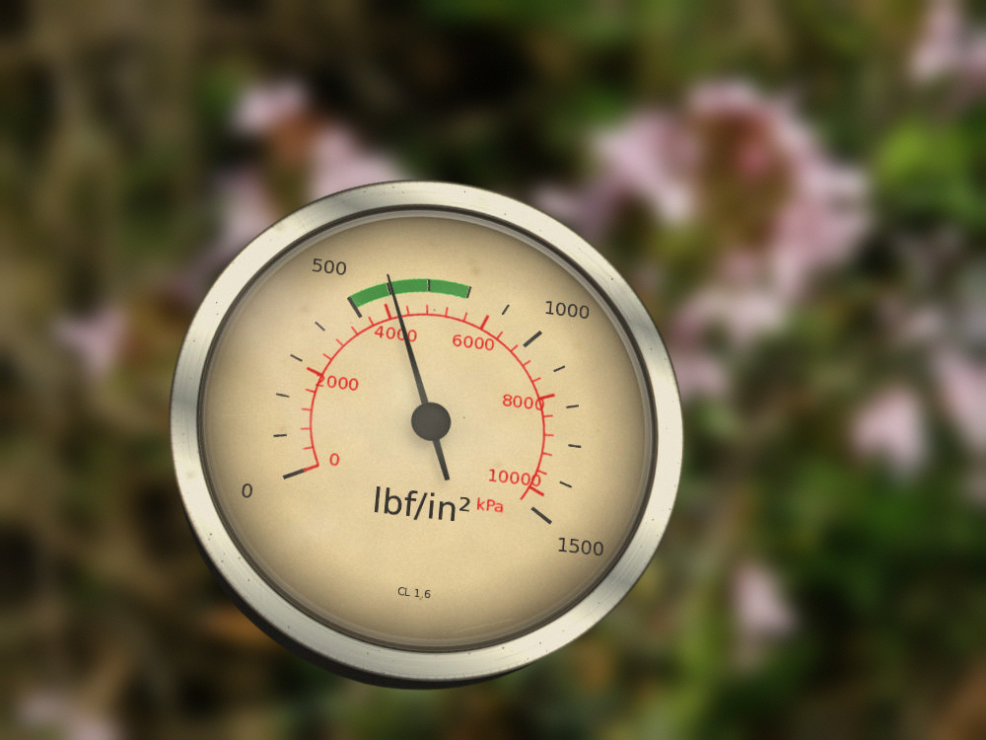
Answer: {"value": 600, "unit": "psi"}
